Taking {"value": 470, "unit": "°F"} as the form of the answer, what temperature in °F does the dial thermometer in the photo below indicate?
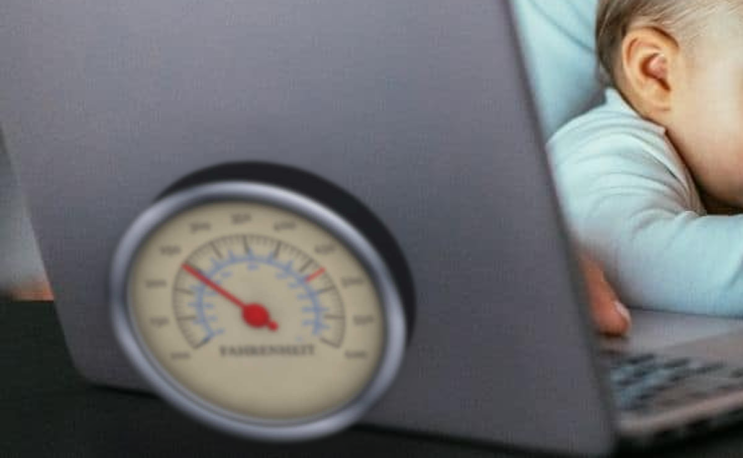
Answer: {"value": 250, "unit": "°F"}
